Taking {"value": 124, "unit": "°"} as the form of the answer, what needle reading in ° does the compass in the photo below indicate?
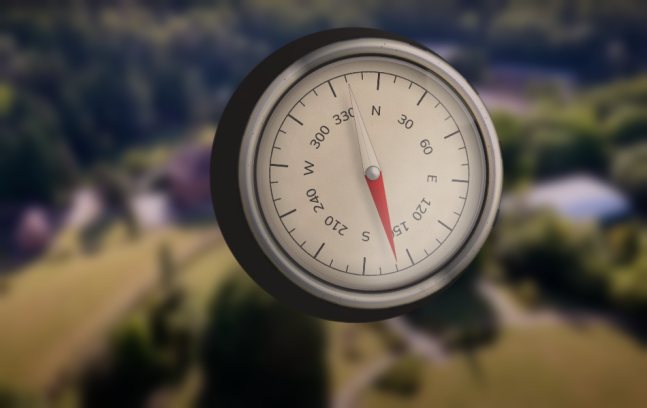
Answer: {"value": 160, "unit": "°"}
